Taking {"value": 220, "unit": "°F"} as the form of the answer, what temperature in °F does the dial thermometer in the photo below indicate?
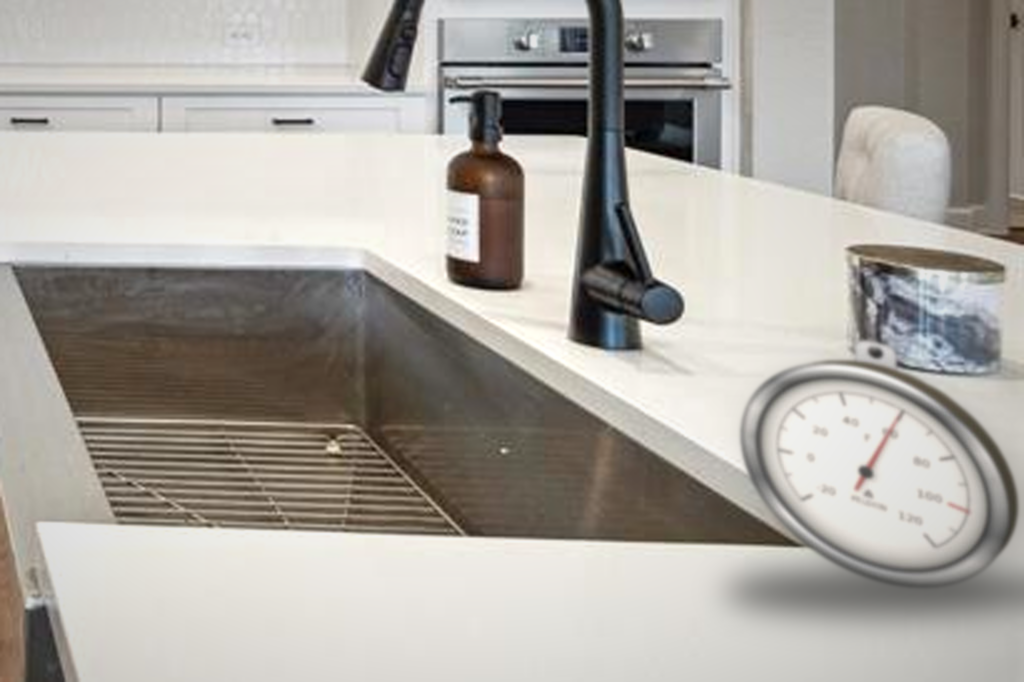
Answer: {"value": 60, "unit": "°F"}
